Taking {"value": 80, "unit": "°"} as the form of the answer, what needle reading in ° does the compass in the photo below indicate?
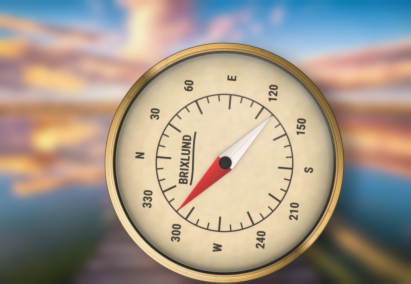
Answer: {"value": 310, "unit": "°"}
